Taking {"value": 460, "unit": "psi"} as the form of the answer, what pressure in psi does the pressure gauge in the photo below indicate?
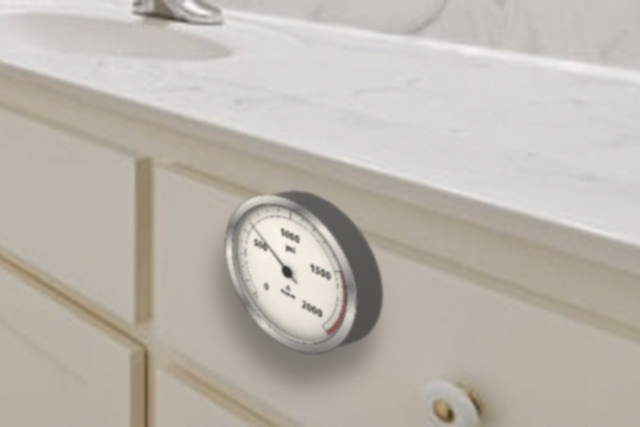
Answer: {"value": 600, "unit": "psi"}
